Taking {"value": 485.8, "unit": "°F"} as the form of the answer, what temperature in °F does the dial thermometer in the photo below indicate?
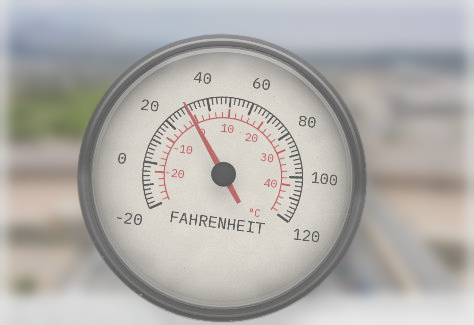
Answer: {"value": 30, "unit": "°F"}
